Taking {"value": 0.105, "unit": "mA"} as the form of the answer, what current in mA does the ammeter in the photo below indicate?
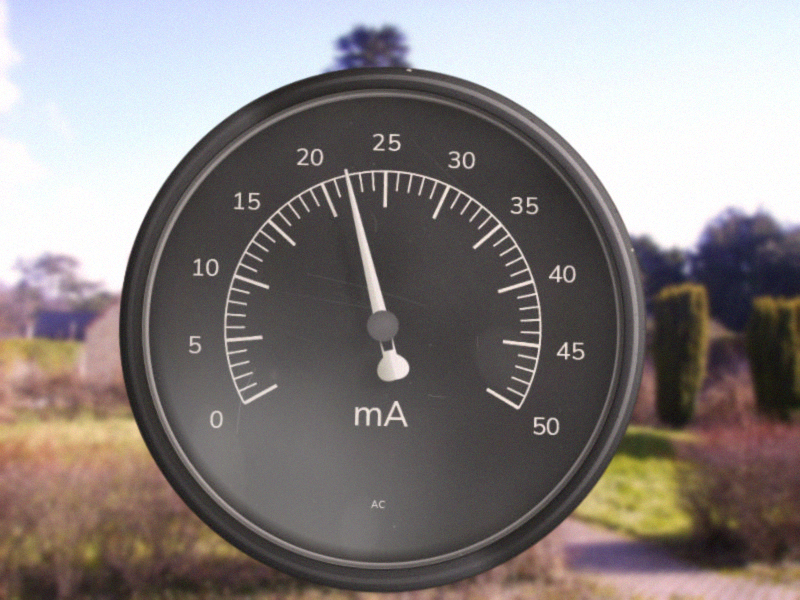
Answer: {"value": 22, "unit": "mA"}
